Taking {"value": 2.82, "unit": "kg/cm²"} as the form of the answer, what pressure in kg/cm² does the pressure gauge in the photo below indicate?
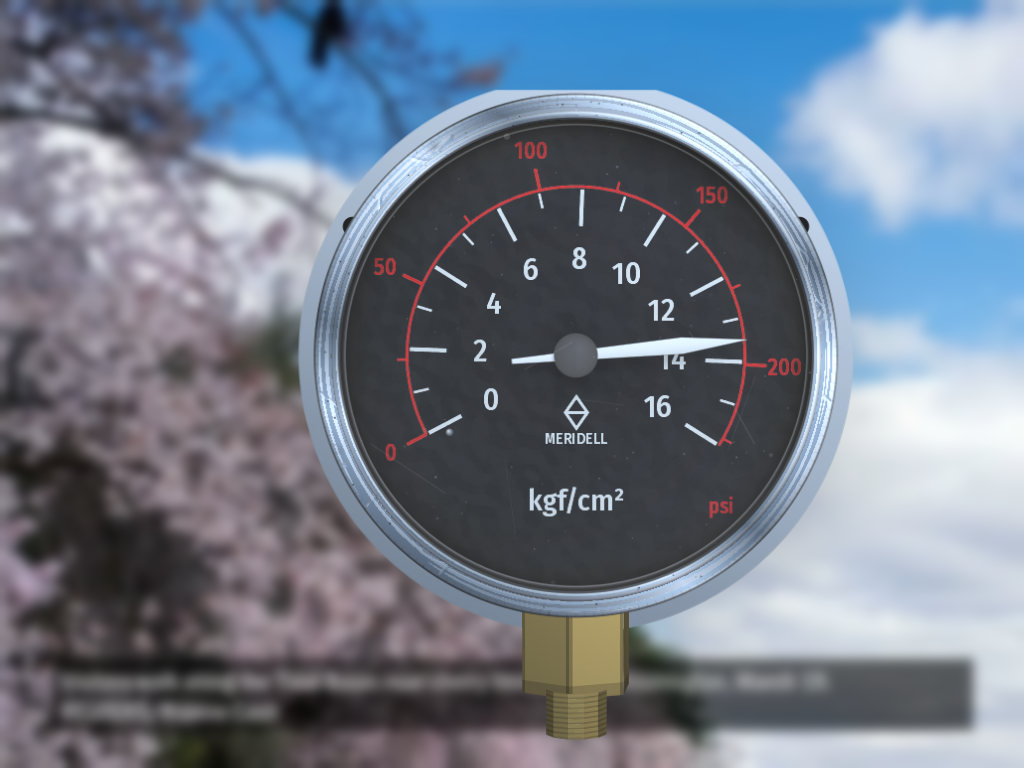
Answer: {"value": 13.5, "unit": "kg/cm²"}
